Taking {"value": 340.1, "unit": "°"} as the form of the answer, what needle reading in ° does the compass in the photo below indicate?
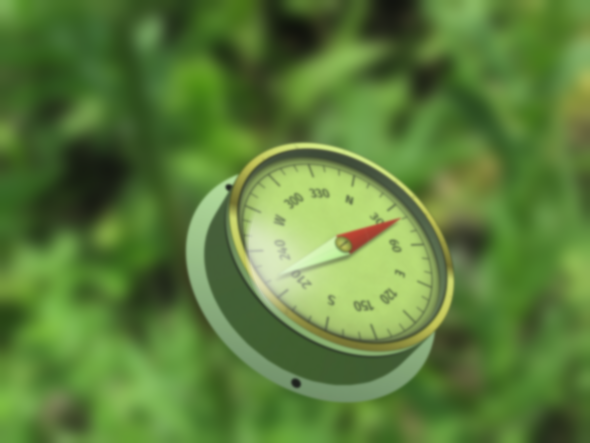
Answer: {"value": 40, "unit": "°"}
